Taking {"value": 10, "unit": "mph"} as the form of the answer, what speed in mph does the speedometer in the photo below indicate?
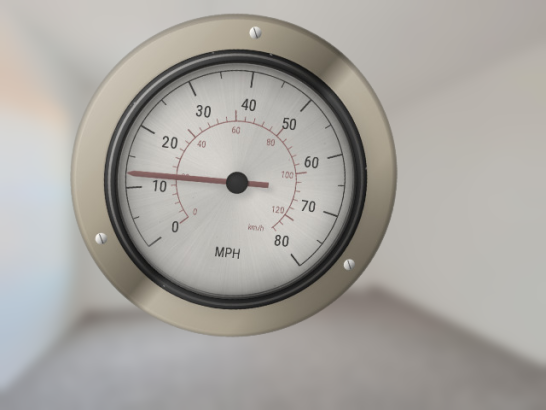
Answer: {"value": 12.5, "unit": "mph"}
